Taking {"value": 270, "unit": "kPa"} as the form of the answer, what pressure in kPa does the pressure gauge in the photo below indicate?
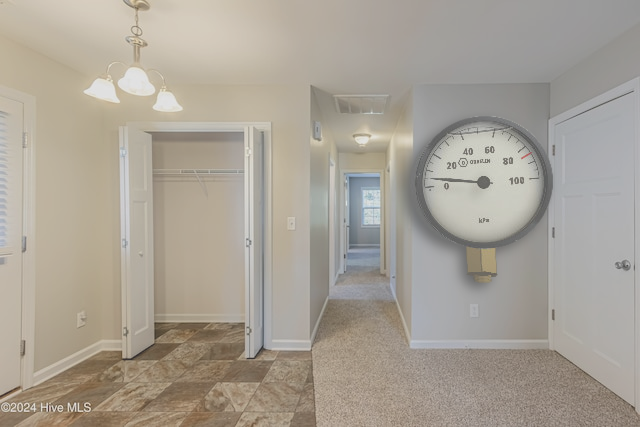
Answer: {"value": 5, "unit": "kPa"}
